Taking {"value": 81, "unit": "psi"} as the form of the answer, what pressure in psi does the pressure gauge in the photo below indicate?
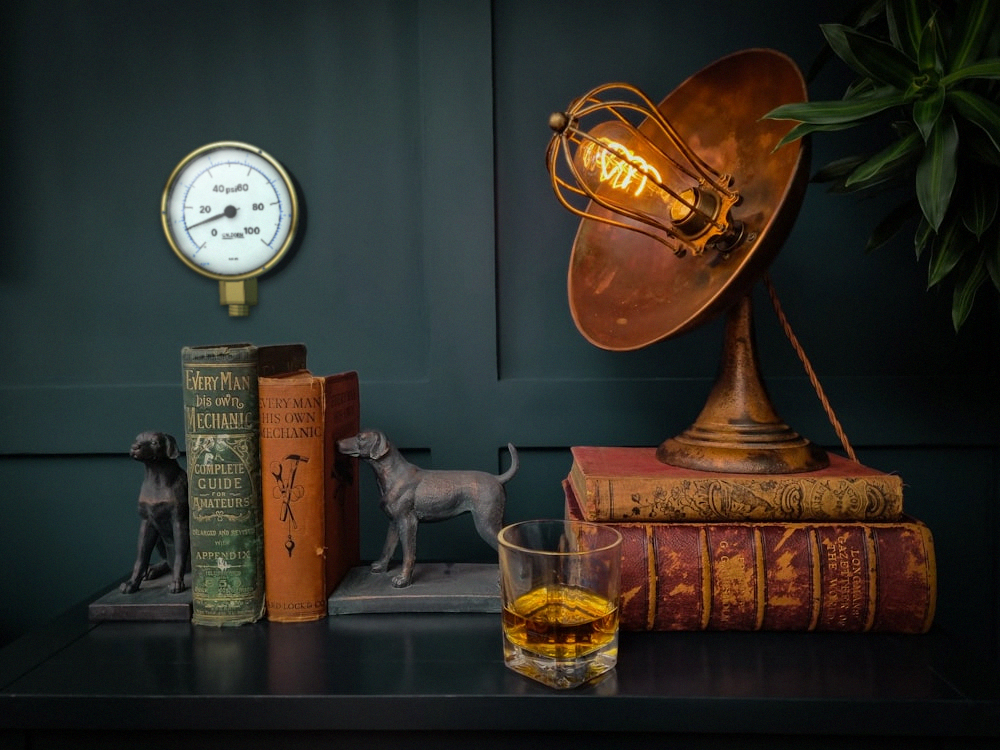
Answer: {"value": 10, "unit": "psi"}
